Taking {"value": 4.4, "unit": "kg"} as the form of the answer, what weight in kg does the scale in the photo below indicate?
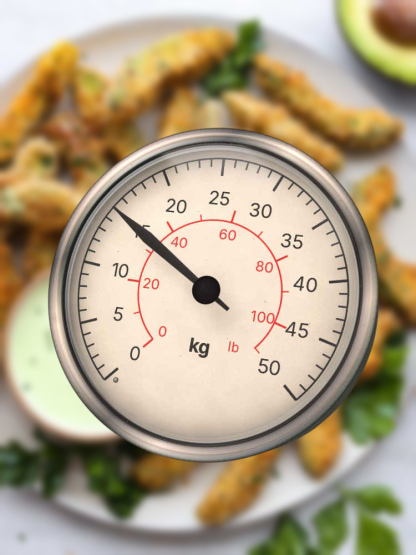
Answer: {"value": 15, "unit": "kg"}
